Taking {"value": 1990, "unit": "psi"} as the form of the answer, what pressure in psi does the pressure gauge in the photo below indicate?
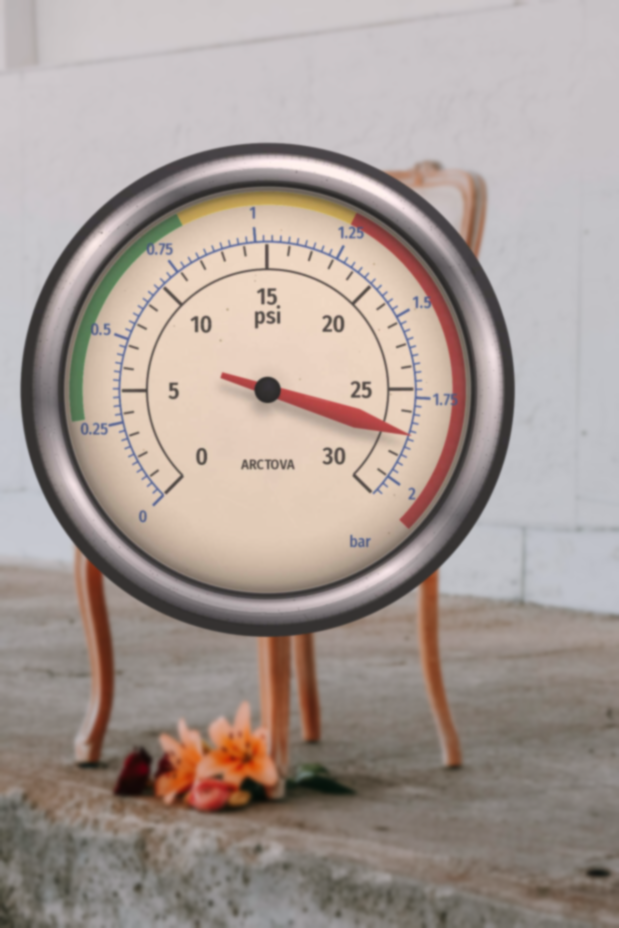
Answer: {"value": 27, "unit": "psi"}
